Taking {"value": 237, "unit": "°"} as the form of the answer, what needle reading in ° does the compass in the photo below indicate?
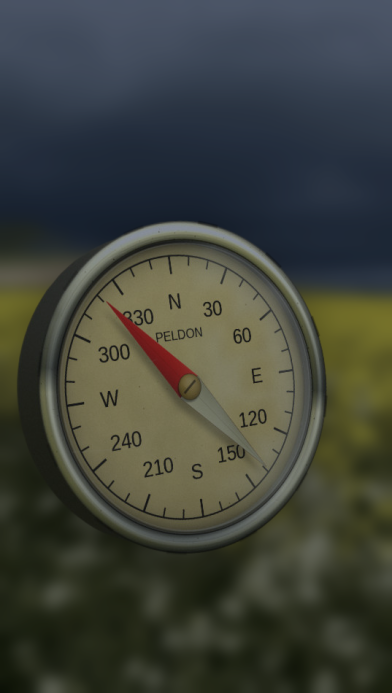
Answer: {"value": 320, "unit": "°"}
